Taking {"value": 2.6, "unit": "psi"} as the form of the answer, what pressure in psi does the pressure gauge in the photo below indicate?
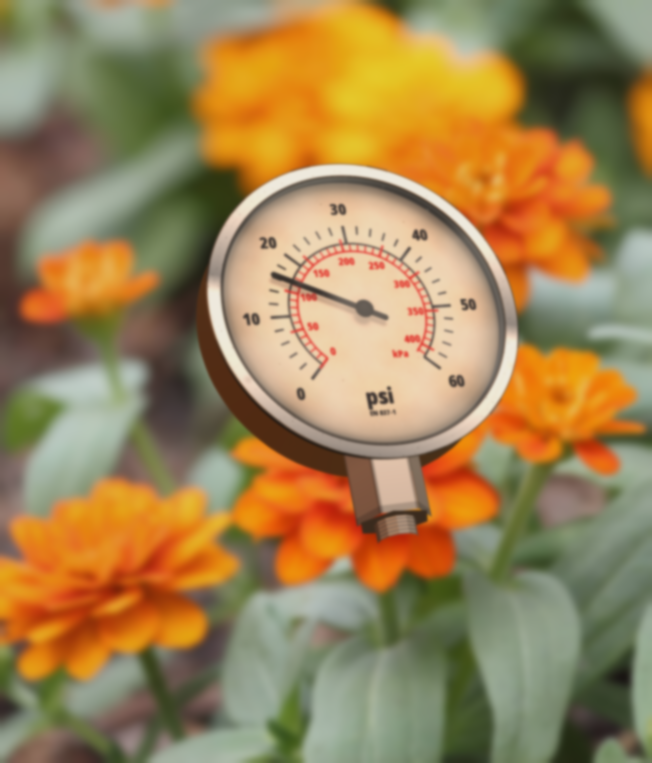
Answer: {"value": 16, "unit": "psi"}
